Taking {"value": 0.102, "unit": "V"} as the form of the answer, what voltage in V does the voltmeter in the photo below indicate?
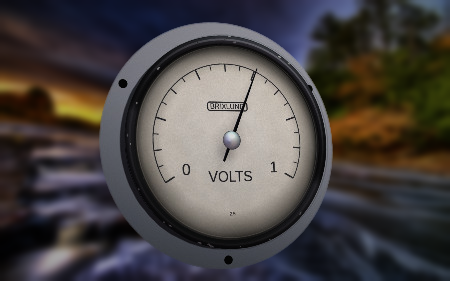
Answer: {"value": 0.6, "unit": "V"}
